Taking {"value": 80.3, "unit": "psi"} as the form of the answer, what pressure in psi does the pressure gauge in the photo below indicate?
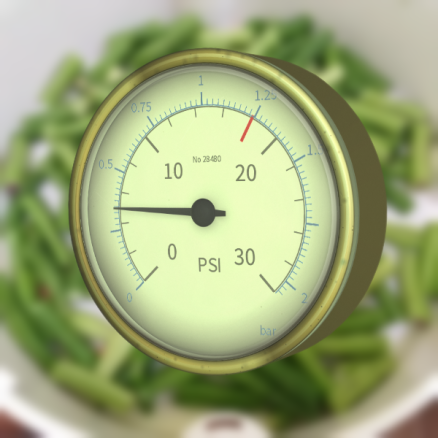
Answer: {"value": 5, "unit": "psi"}
